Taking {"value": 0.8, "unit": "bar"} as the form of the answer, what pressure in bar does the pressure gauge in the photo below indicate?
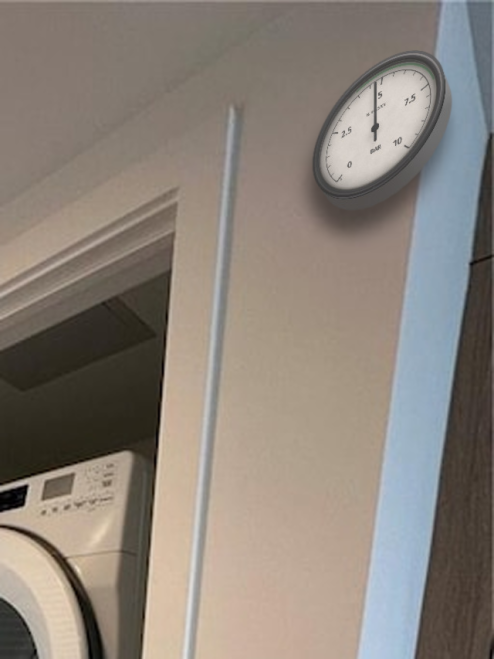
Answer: {"value": 4.75, "unit": "bar"}
